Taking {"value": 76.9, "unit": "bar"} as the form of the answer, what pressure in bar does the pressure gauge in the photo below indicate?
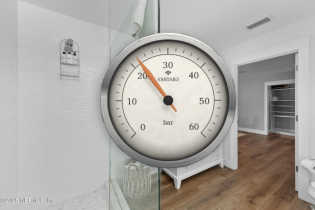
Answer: {"value": 22, "unit": "bar"}
